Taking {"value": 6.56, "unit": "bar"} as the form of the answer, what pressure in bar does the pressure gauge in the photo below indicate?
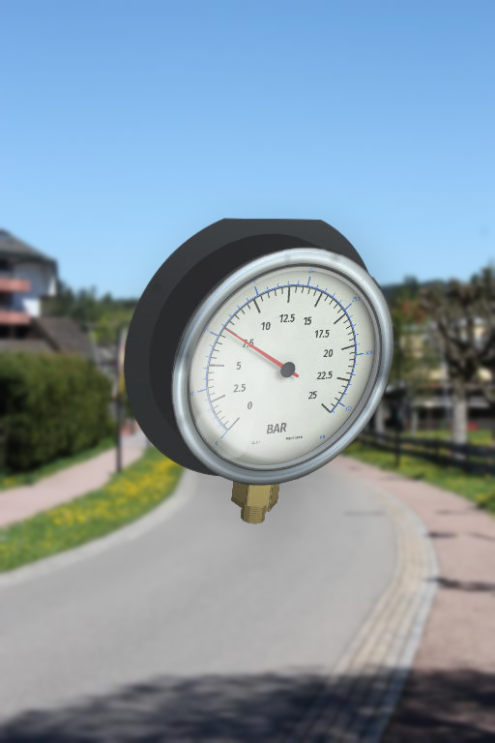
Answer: {"value": 7.5, "unit": "bar"}
